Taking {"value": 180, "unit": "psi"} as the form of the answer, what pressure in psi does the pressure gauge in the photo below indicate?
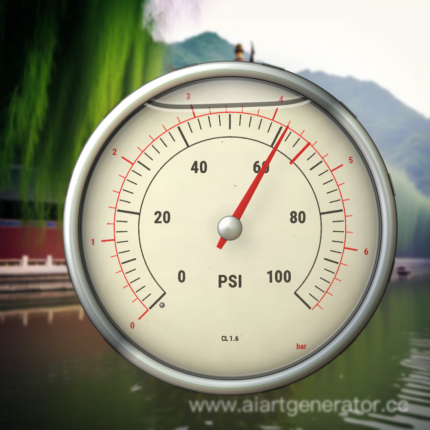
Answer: {"value": 61, "unit": "psi"}
